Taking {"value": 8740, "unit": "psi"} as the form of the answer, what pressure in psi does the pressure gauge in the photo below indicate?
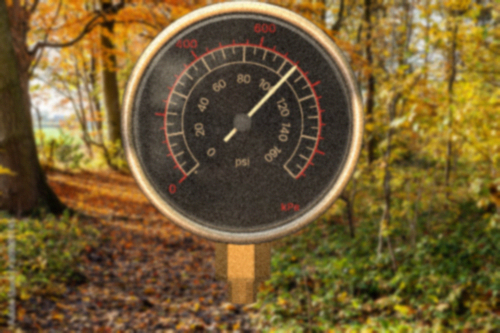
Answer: {"value": 105, "unit": "psi"}
